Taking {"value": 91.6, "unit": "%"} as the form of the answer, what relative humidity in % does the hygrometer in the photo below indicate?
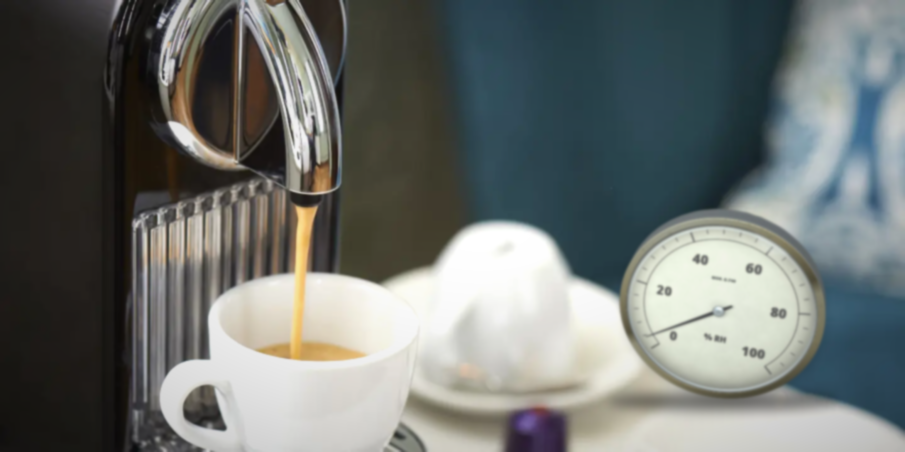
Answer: {"value": 4, "unit": "%"}
